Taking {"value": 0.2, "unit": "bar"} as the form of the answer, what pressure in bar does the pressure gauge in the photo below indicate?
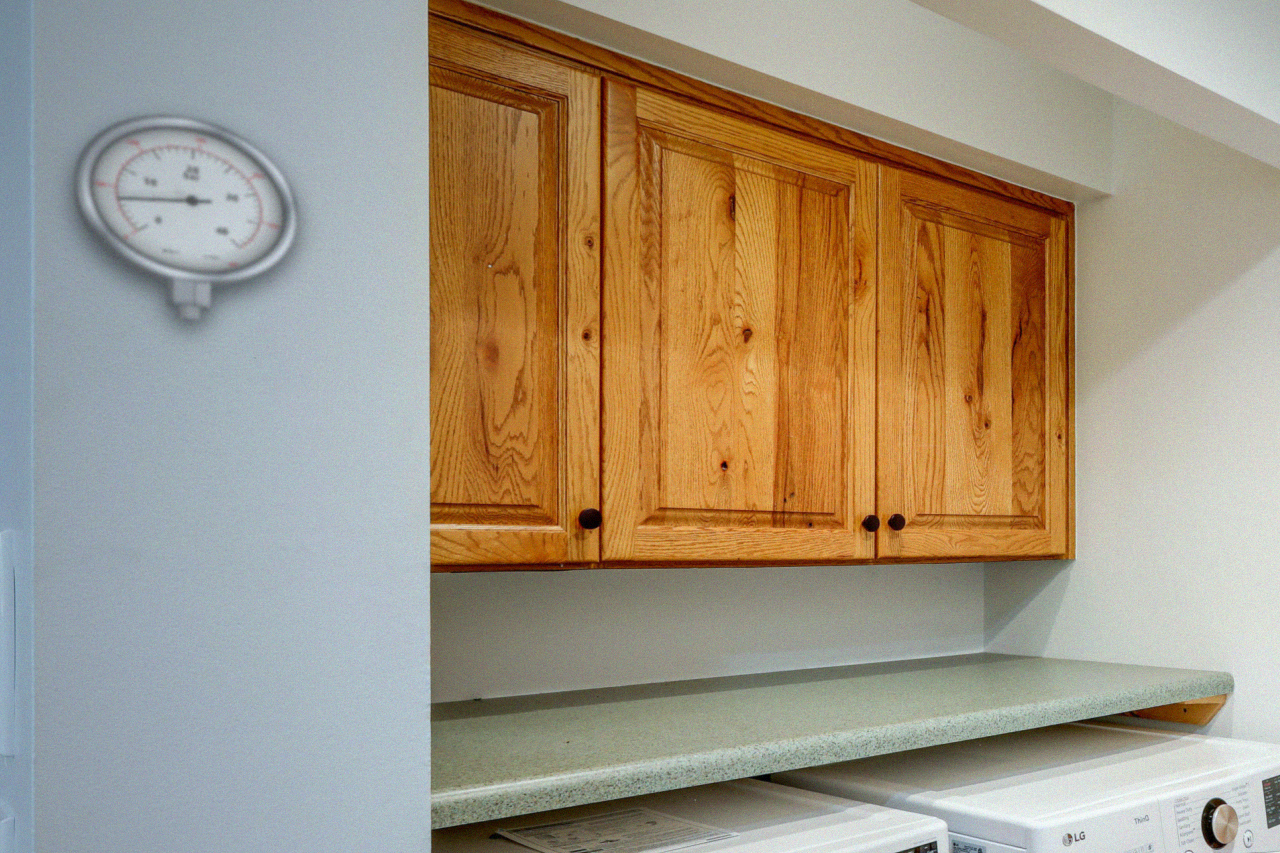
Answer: {"value": 5, "unit": "bar"}
